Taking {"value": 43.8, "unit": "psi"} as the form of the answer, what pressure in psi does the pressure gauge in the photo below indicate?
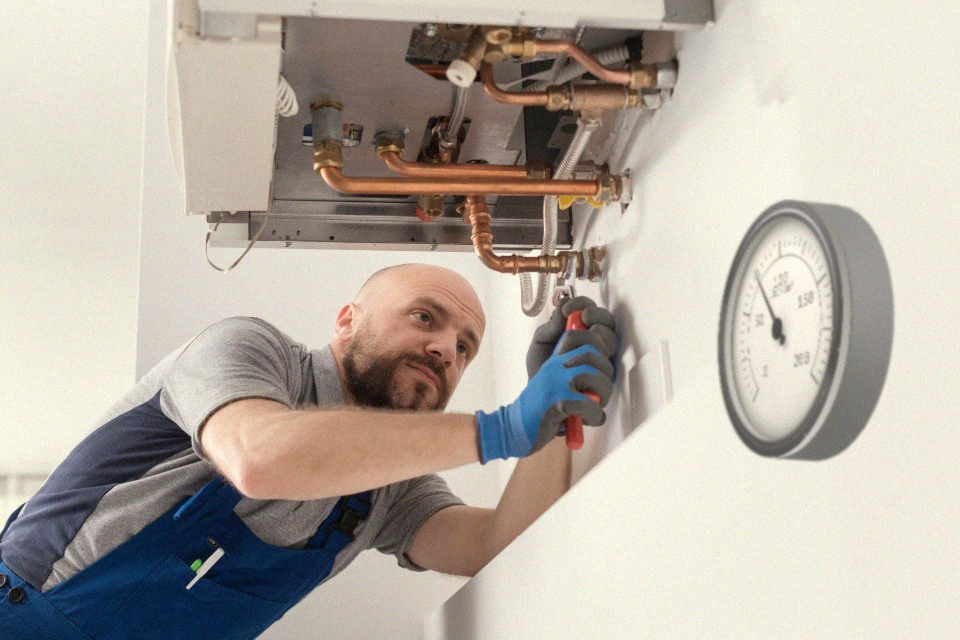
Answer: {"value": 75, "unit": "psi"}
